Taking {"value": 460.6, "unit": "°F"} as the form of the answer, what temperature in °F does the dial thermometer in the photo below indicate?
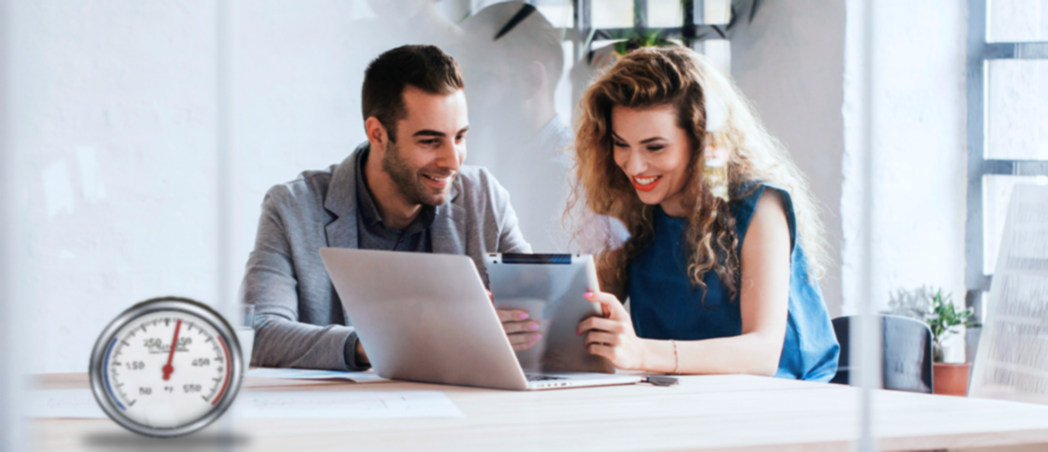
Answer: {"value": 325, "unit": "°F"}
